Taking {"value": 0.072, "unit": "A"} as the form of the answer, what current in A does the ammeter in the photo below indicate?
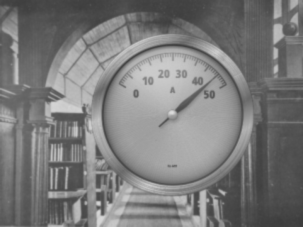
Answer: {"value": 45, "unit": "A"}
